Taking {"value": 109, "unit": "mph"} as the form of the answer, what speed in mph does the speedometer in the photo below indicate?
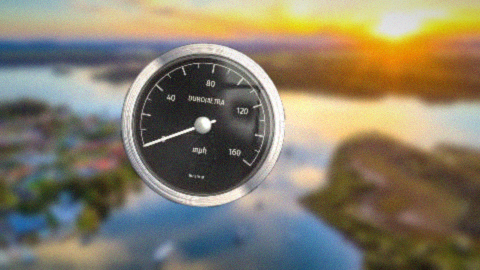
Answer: {"value": 0, "unit": "mph"}
